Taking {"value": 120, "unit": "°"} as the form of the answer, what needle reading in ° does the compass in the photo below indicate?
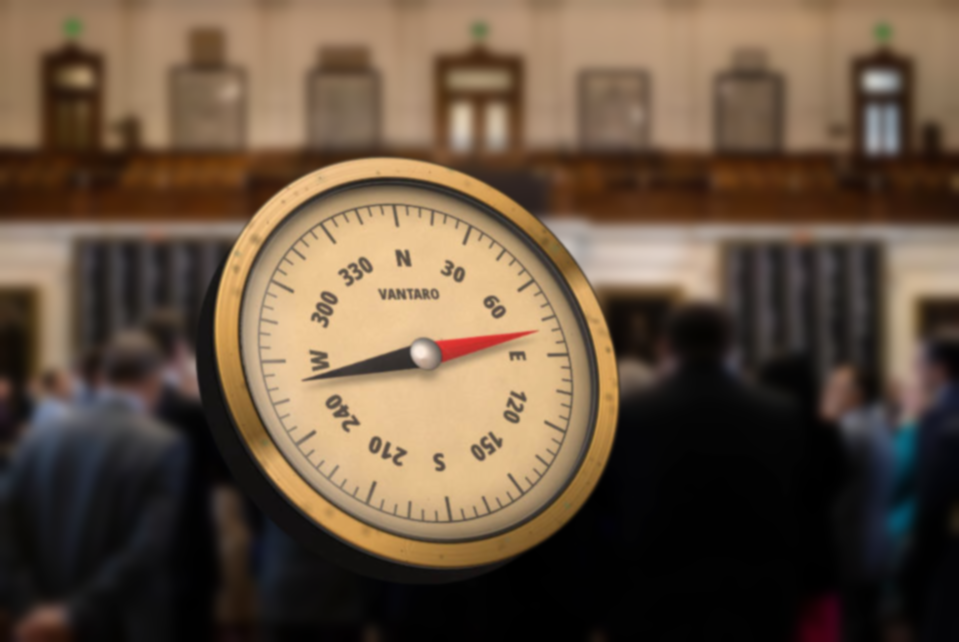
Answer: {"value": 80, "unit": "°"}
